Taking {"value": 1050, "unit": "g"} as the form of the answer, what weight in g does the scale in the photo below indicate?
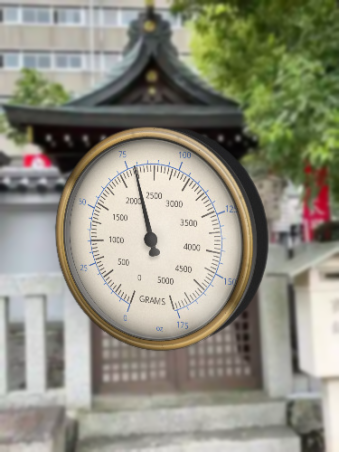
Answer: {"value": 2250, "unit": "g"}
